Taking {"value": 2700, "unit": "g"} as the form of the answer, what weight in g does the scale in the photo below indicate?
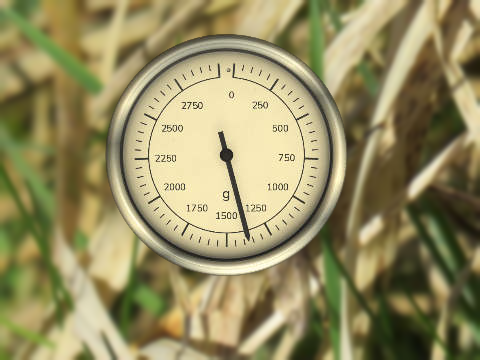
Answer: {"value": 1375, "unit": "g"}
